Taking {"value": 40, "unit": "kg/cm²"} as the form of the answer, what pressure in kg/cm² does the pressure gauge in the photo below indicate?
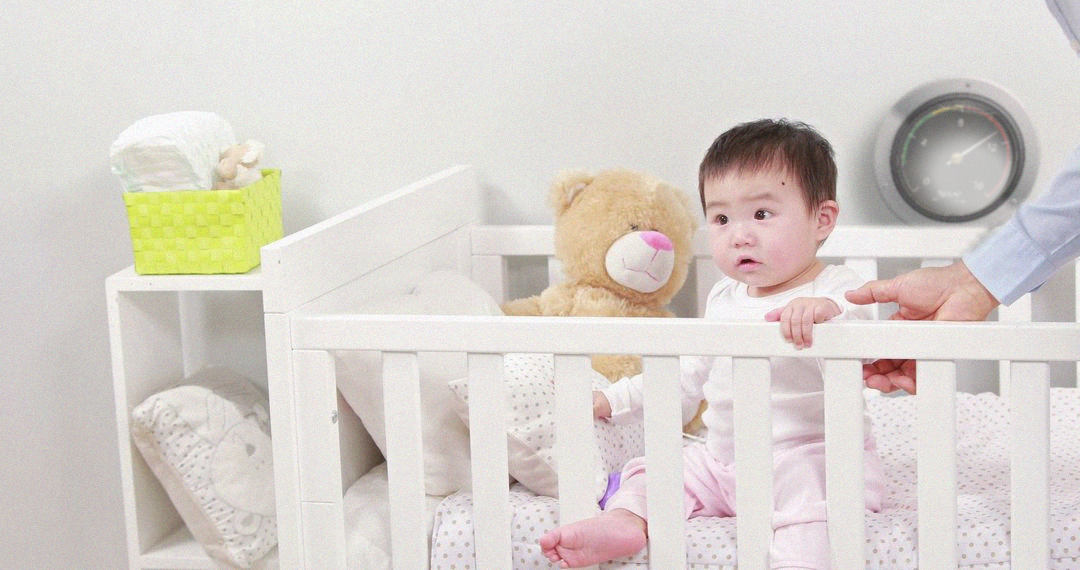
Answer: {"value": 11, "unit": "kg/cm²"}
